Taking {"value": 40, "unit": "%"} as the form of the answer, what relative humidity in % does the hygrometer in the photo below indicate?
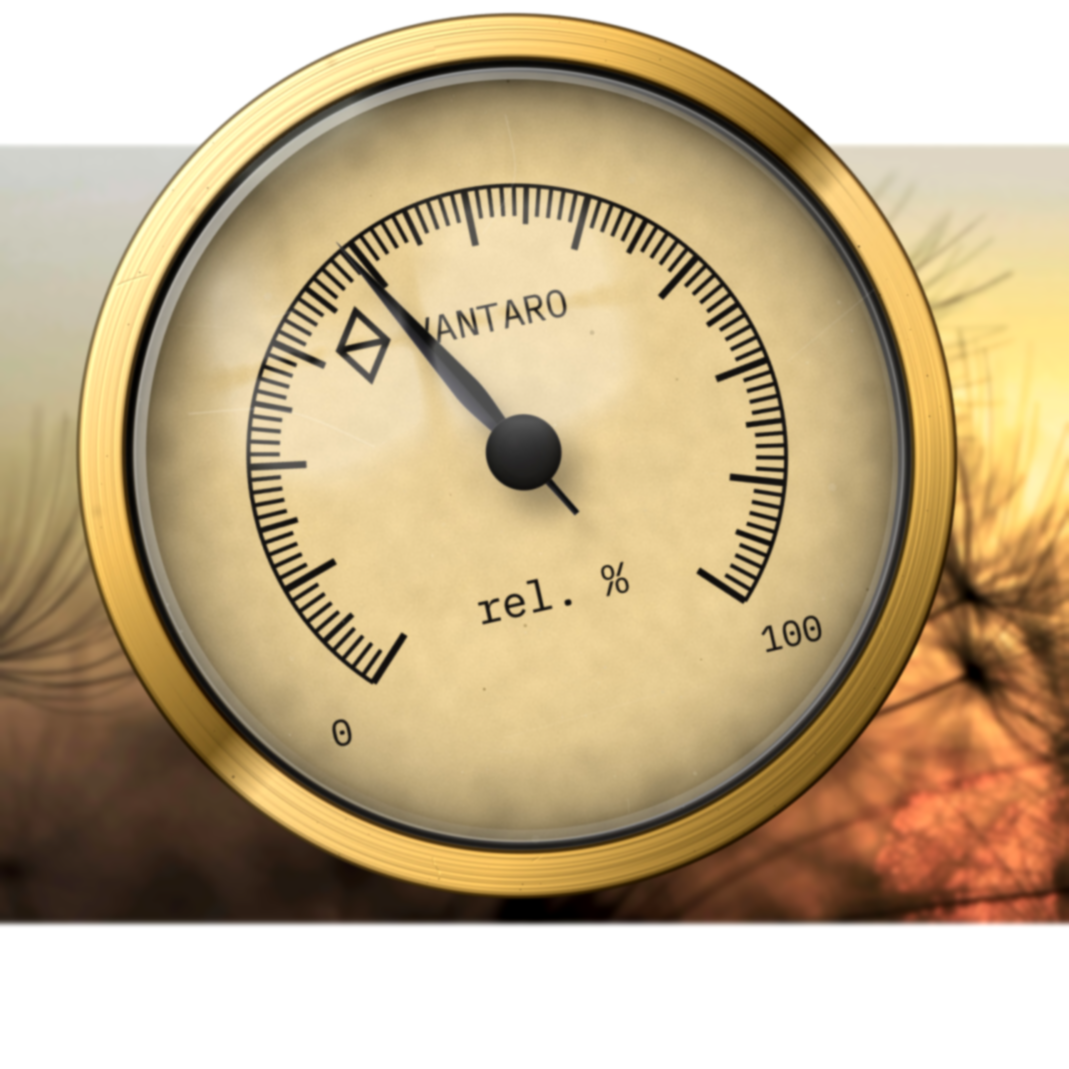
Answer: {"value": 39, "unit": "%"}
